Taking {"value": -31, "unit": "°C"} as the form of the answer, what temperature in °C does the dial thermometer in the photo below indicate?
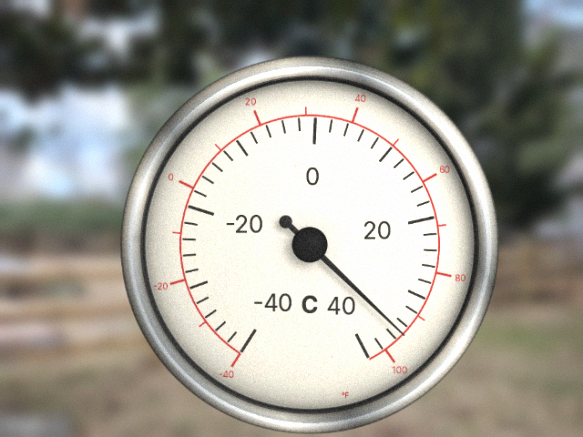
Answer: {"value": 35, "unit": "°C"}
